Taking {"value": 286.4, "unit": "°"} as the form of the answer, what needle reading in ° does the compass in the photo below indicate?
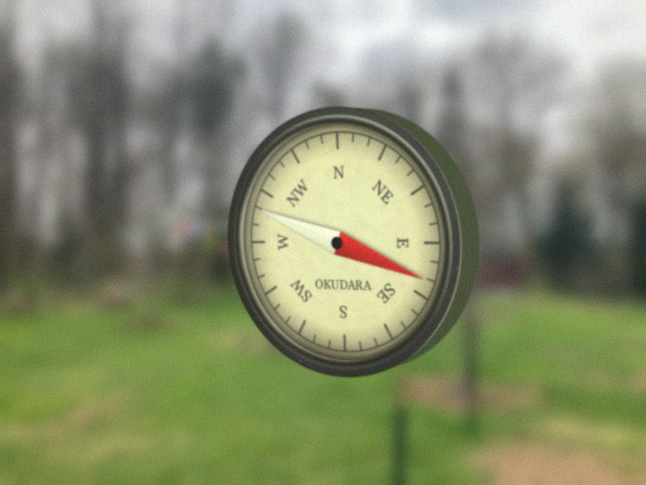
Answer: {"value": 110, "unit": "°"}
